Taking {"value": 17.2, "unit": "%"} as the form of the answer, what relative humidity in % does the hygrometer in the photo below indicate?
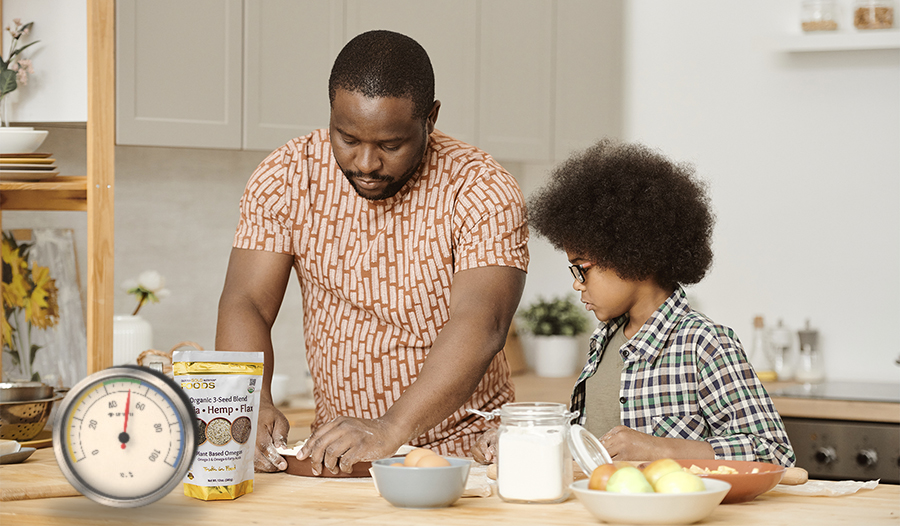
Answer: {"value": 52, "unit": "%"}
